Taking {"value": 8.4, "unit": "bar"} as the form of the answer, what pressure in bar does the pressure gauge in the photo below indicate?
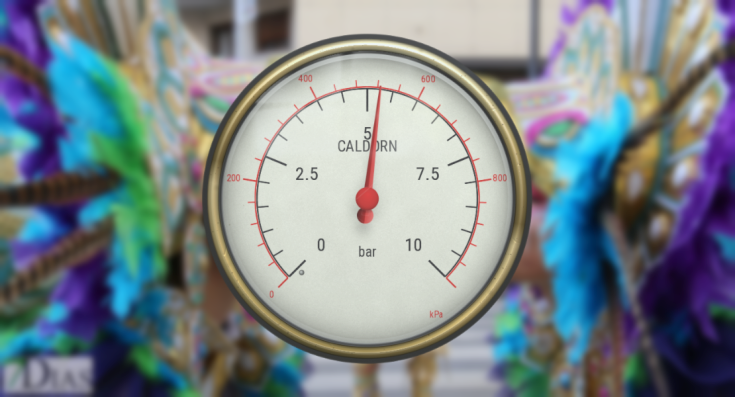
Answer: {"value": 5.25, "unit": "bar"}
